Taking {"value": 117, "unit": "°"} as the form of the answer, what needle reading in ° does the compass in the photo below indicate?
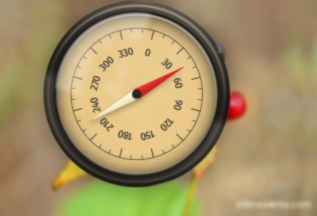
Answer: {"value": 45, "unit": "°"}
